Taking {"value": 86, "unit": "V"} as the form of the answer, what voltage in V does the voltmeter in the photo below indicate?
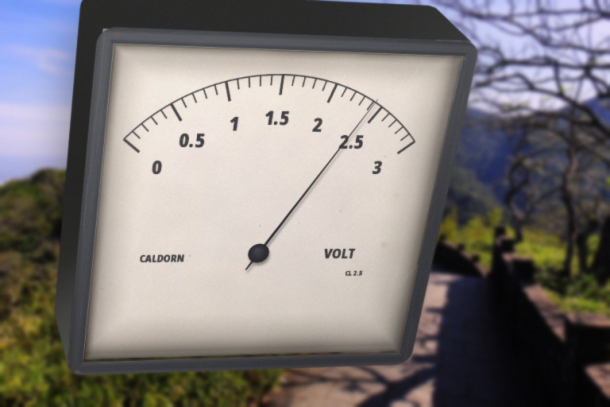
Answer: {"value": 2.4, "unit": "V"}
